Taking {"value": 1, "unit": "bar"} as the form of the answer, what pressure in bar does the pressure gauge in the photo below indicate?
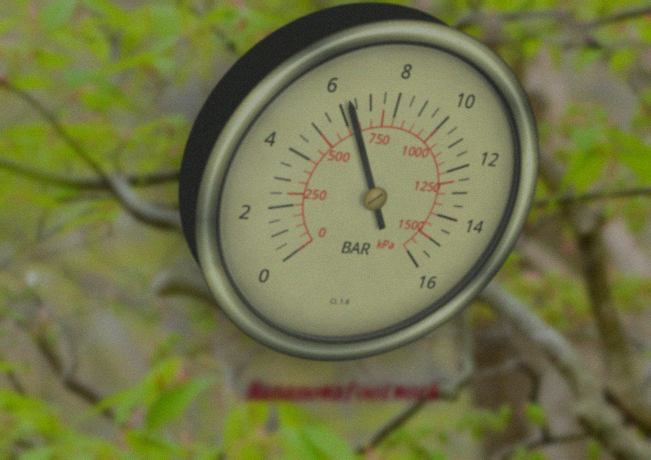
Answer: {"value": 6.25, "unit": "bar"}
